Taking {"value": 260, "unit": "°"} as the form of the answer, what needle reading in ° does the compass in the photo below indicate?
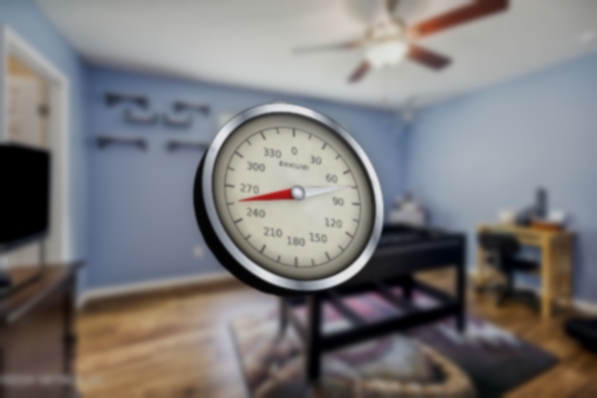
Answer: {"value": 255, "unit": "°"}
